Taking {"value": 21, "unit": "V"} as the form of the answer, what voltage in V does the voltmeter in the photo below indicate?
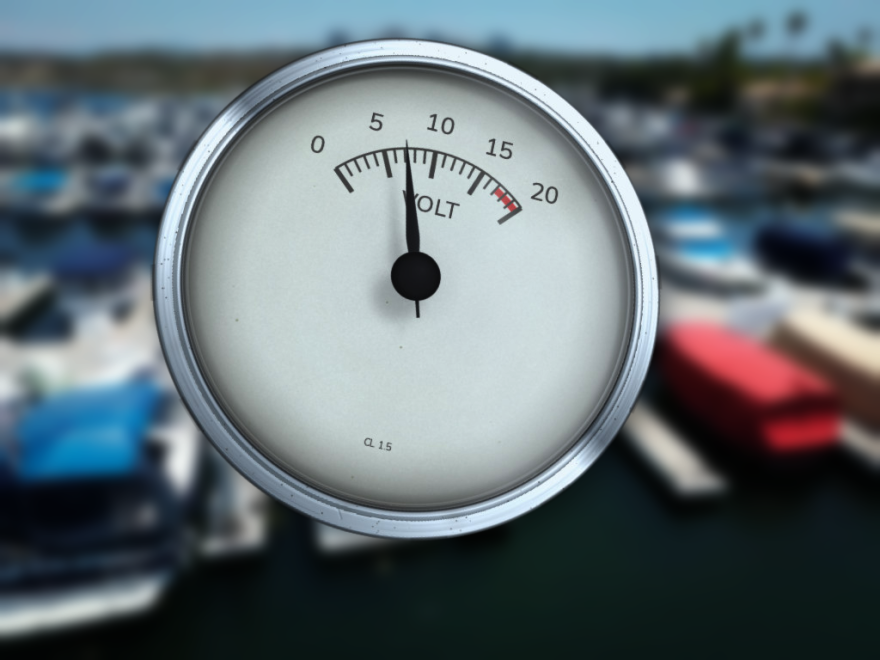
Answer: {"value": 7, "unit": "V"}
